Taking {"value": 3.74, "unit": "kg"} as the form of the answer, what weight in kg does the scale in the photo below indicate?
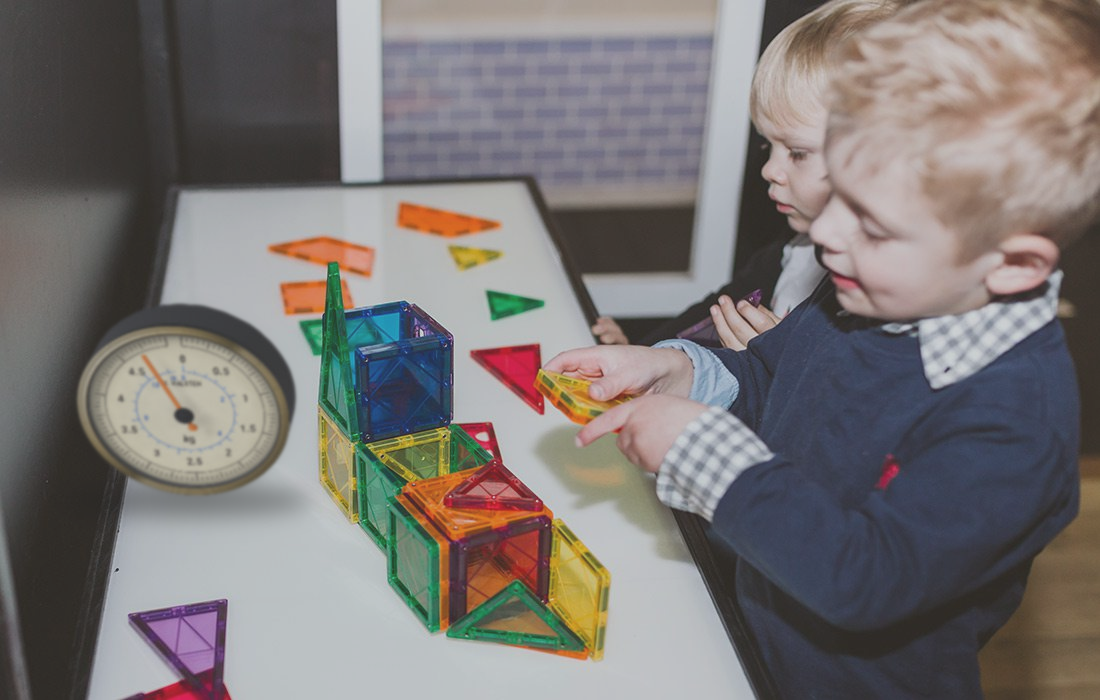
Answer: {"value": 4.75, "unit": "kg"}
